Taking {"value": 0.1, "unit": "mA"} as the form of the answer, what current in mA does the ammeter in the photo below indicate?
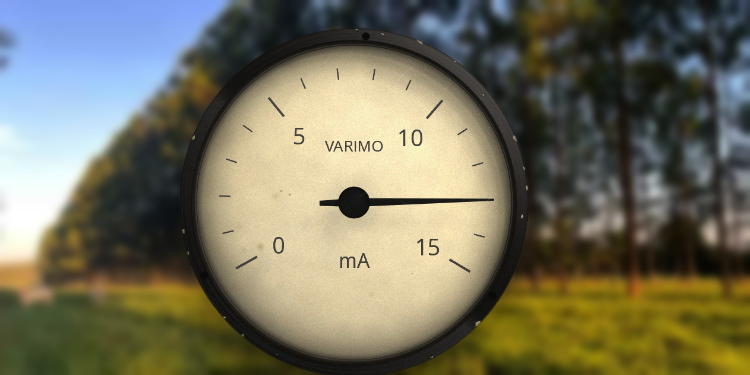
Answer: {"value": 13, "unit": "mA"}
